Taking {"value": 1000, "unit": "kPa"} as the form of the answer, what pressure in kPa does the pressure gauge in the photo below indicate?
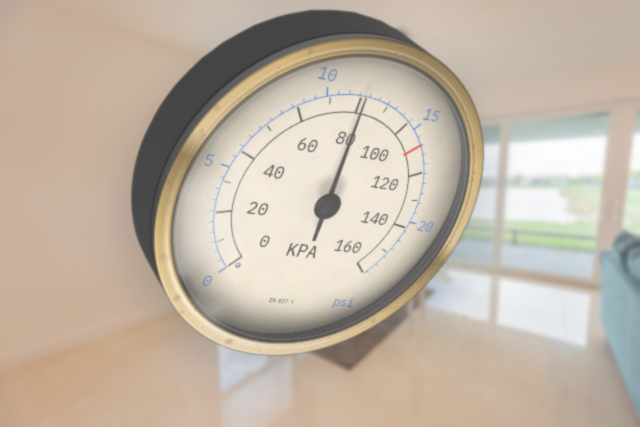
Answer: {"value": 80, "unit": "kPa"}
